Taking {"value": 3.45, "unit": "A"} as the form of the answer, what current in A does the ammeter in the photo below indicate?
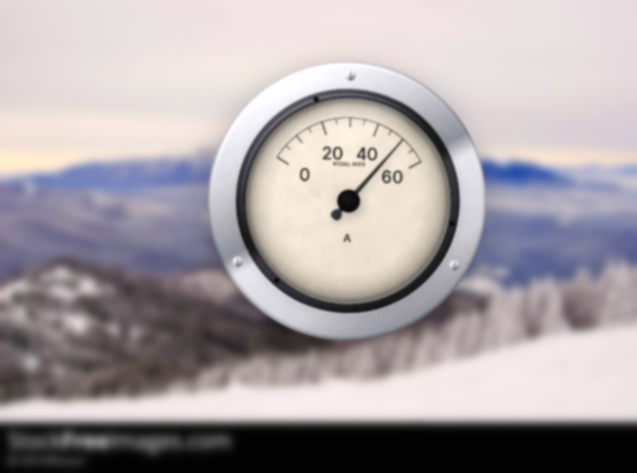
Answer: {"value": 50, "unit": "A"}
